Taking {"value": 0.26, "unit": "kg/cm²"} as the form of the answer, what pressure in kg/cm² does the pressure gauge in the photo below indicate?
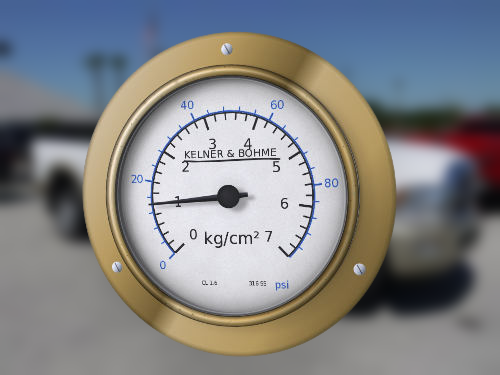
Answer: {"value": 1, "unit": "kg/cm²"}
